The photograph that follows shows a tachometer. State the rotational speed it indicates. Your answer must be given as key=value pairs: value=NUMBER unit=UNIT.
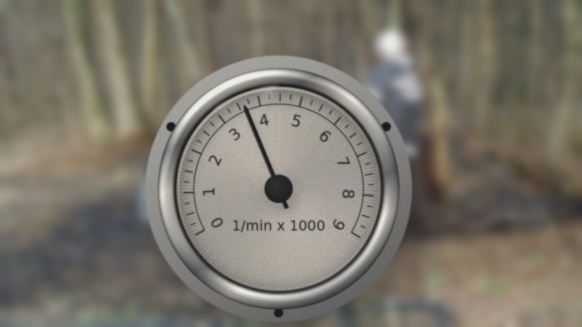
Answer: value=3625 unit=rpm
